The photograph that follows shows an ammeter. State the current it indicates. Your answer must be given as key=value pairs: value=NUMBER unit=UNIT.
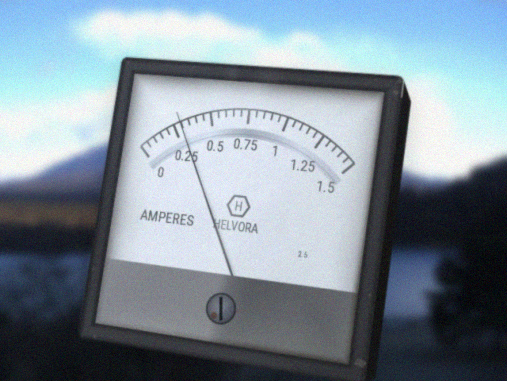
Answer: value=0.3 unit=A
